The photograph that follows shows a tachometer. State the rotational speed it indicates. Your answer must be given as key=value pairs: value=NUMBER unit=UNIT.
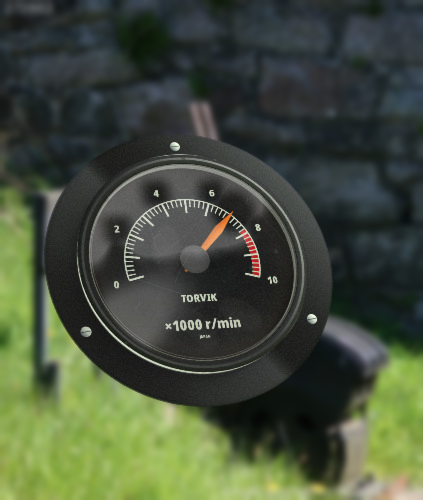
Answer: value=7000 unit=rpm
